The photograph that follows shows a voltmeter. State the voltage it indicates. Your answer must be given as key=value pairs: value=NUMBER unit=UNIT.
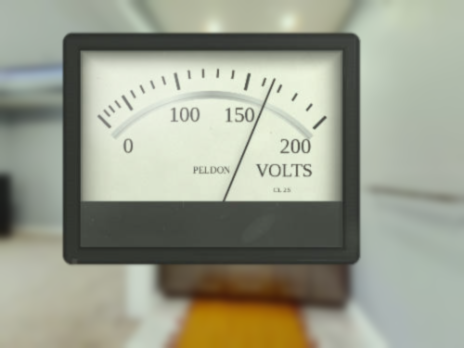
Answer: value=165 unit=V
